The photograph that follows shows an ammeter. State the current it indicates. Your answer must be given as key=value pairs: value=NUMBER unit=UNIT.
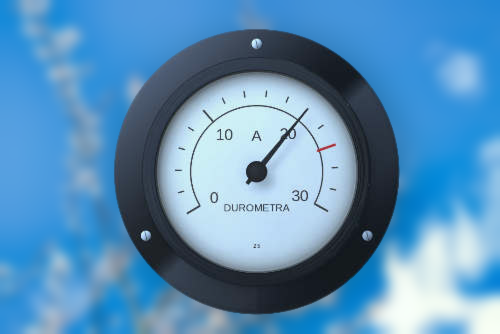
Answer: value=20 unit=A
